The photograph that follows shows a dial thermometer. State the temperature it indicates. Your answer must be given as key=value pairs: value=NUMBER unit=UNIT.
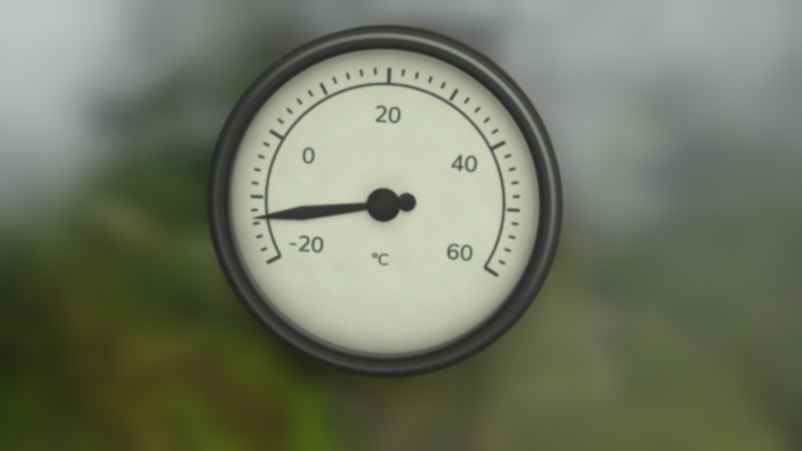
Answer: value=-13 unit=°C
